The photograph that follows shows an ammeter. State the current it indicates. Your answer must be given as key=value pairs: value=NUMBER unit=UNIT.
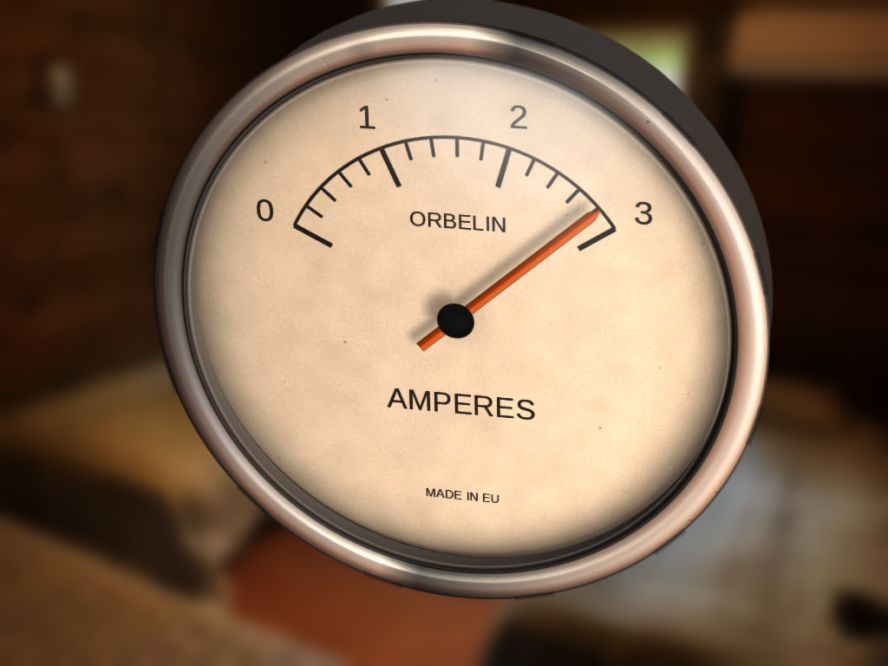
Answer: value=2.8 unit=A
